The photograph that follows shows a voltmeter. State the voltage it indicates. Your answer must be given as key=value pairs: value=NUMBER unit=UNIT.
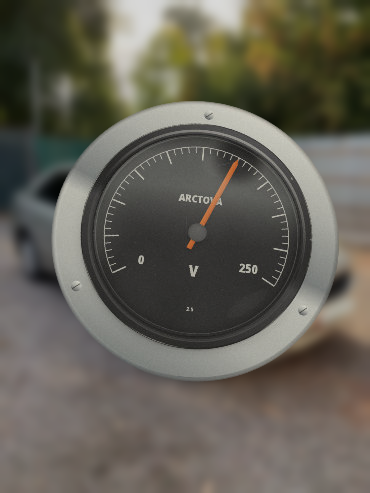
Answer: value=150 unit=V
